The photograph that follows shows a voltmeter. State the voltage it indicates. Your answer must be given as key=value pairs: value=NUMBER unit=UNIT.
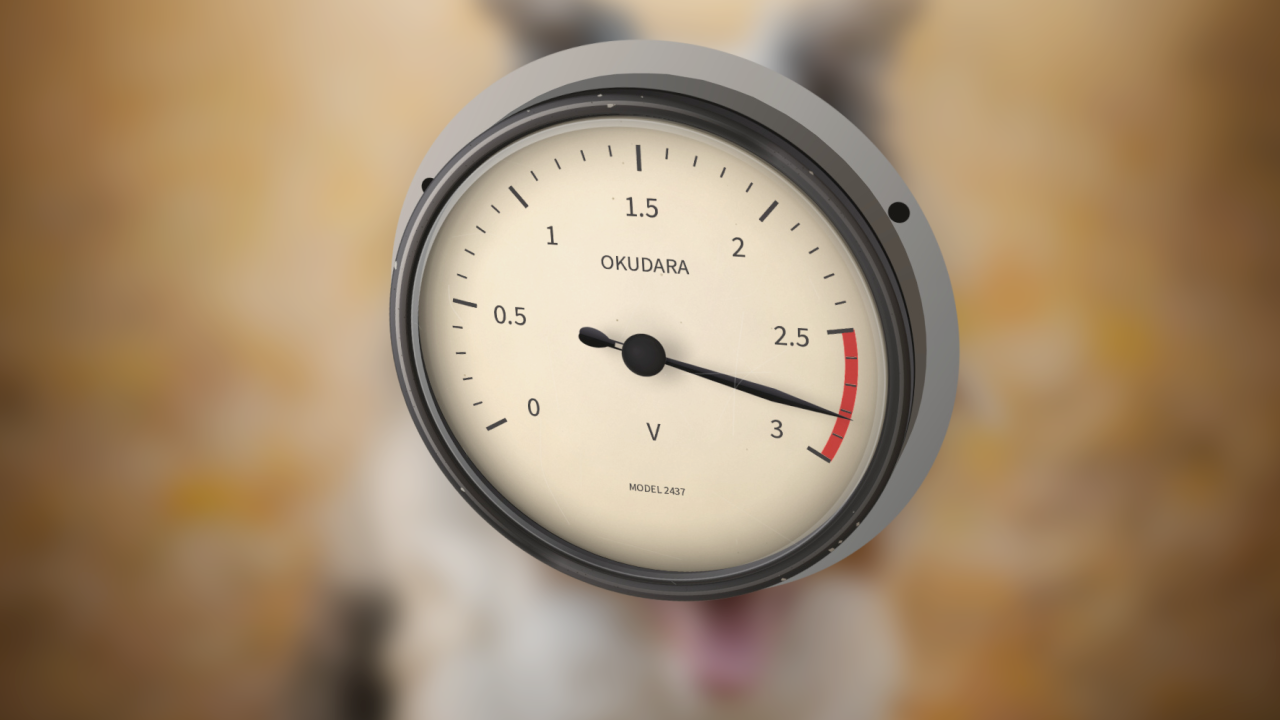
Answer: value=2.8 unit=V
